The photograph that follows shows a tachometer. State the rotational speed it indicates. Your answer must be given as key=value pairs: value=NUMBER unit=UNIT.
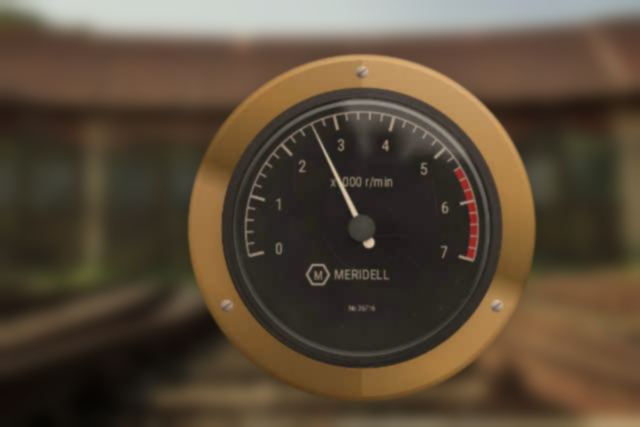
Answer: value=2600 unit=rpm
